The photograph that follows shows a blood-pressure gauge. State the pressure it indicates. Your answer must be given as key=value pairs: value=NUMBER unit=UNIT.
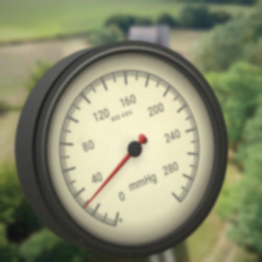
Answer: value=30 unit=mmHg
